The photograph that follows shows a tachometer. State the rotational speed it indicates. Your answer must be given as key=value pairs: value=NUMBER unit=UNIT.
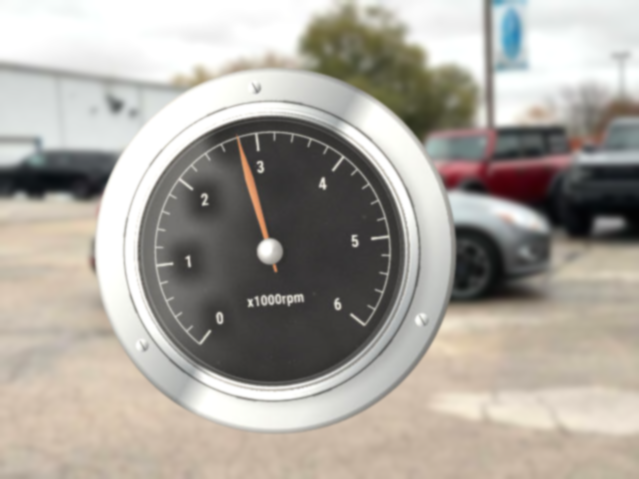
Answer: value=2800 unit=rpm
